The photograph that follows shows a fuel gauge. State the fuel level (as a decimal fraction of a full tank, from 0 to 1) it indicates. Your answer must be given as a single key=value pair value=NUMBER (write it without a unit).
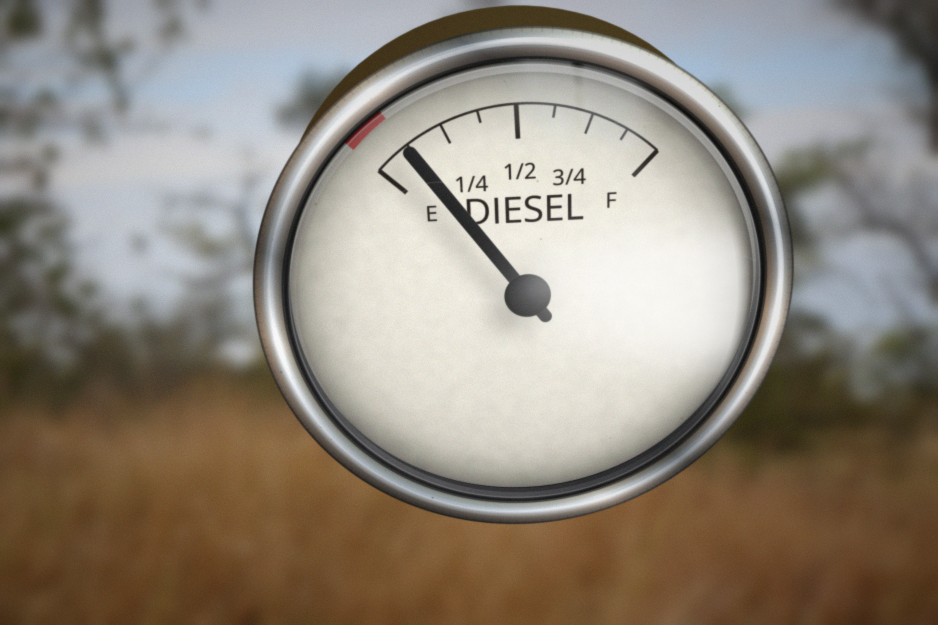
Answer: value=0.125
